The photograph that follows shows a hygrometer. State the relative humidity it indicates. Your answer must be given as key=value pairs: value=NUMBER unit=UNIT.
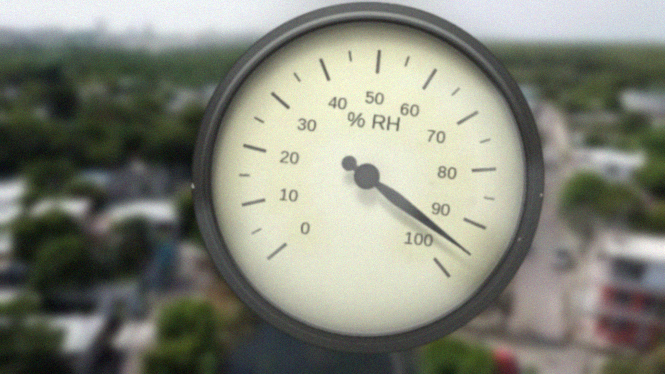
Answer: value=95 unit=%
